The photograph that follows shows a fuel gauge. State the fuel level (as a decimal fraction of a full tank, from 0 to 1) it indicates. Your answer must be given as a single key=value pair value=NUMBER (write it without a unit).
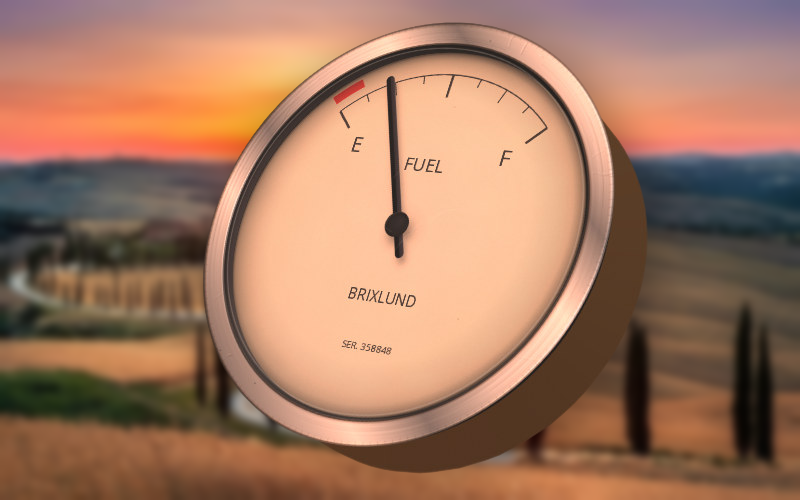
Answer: value=0.25
